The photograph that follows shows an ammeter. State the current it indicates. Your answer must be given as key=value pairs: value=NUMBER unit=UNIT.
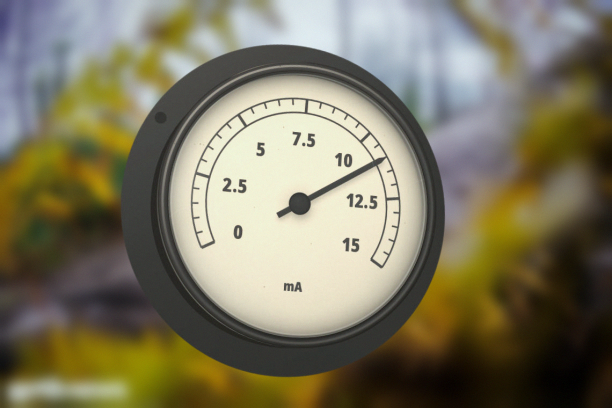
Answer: value=11 unit=mA
